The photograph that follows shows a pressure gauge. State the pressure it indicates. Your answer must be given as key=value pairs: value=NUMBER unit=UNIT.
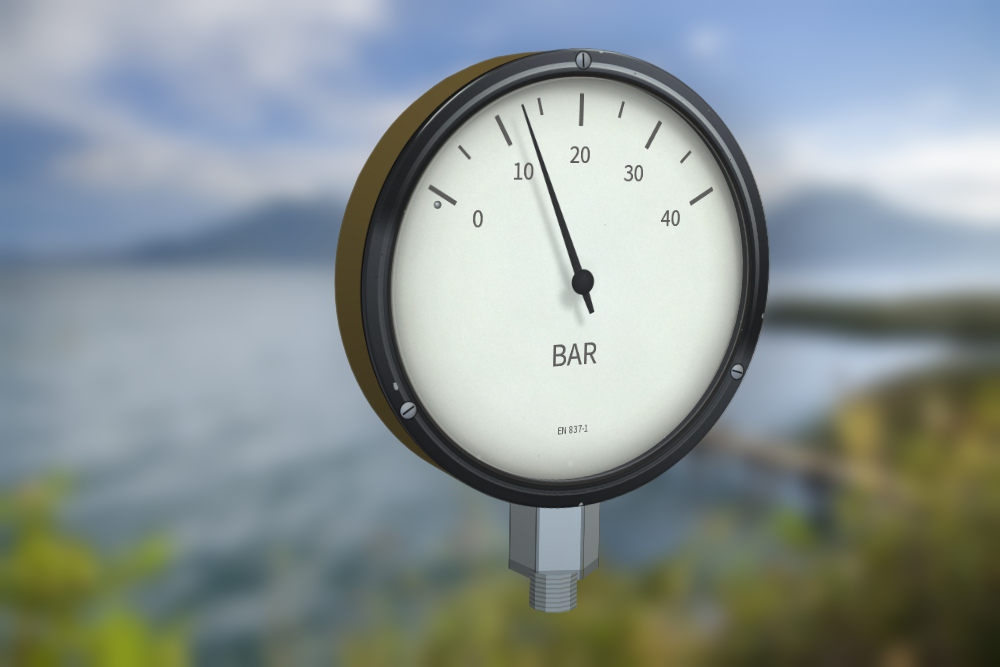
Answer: value=12.5 unit=bar
